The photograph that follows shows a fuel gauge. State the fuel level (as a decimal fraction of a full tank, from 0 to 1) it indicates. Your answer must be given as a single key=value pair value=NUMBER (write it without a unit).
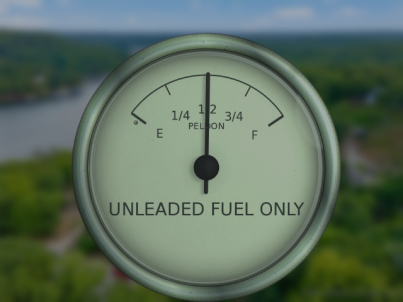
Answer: value=0.5
